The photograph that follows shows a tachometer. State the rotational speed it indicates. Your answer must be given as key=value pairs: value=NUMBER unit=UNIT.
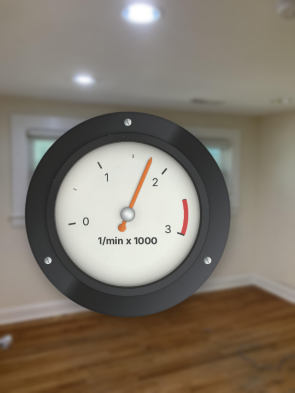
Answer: value=1750 unit=rpm
